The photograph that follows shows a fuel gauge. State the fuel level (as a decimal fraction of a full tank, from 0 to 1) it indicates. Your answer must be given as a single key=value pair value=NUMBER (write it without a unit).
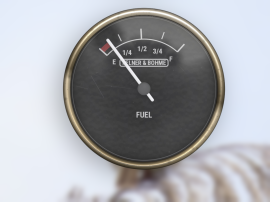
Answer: value=0.125
